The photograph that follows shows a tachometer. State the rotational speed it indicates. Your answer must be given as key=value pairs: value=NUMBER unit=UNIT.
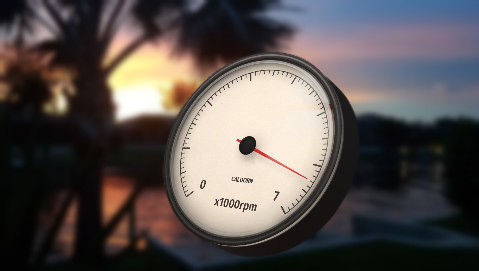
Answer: value=6300 unit=rpm
